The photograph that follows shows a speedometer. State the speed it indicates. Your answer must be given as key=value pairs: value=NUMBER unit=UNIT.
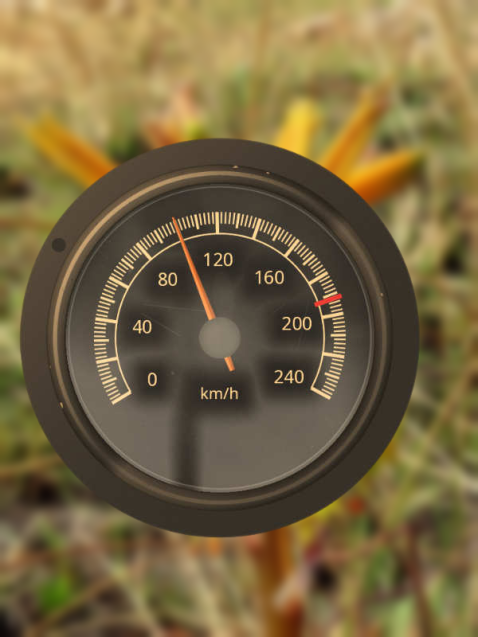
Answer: value=100 unit=km/h
